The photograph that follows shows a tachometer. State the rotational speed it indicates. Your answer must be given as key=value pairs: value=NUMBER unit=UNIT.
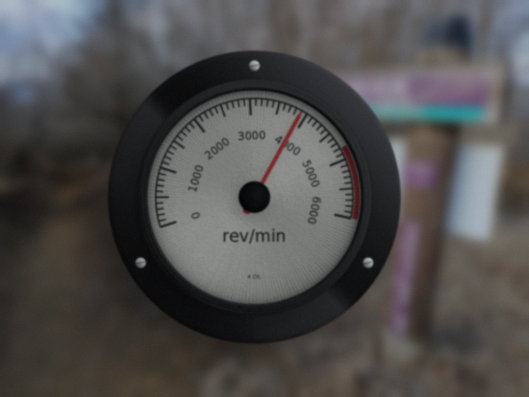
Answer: value=3900 unit=rpm
